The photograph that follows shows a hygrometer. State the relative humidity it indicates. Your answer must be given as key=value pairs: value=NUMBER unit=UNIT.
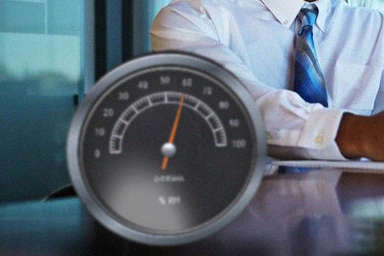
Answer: value=60 unit=%
